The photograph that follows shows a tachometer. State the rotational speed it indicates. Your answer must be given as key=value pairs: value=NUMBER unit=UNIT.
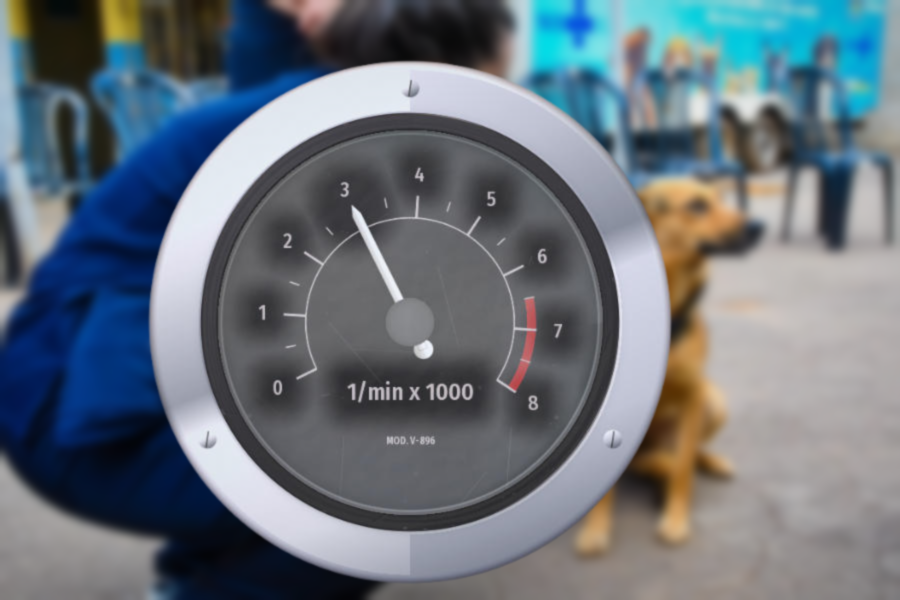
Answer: value=3000 unit=rpm
